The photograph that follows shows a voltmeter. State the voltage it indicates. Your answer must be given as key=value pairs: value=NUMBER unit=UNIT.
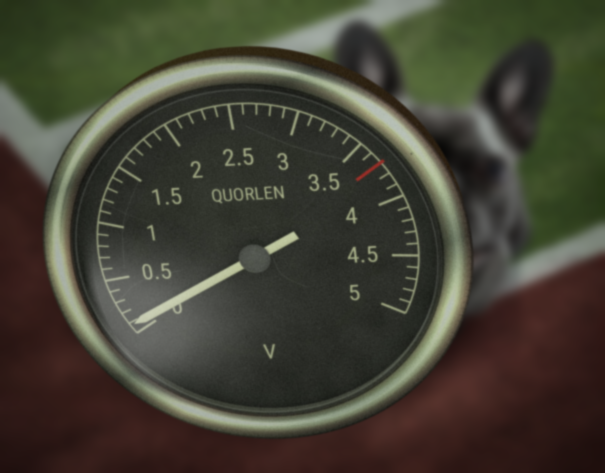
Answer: value=0.1 unit=V
